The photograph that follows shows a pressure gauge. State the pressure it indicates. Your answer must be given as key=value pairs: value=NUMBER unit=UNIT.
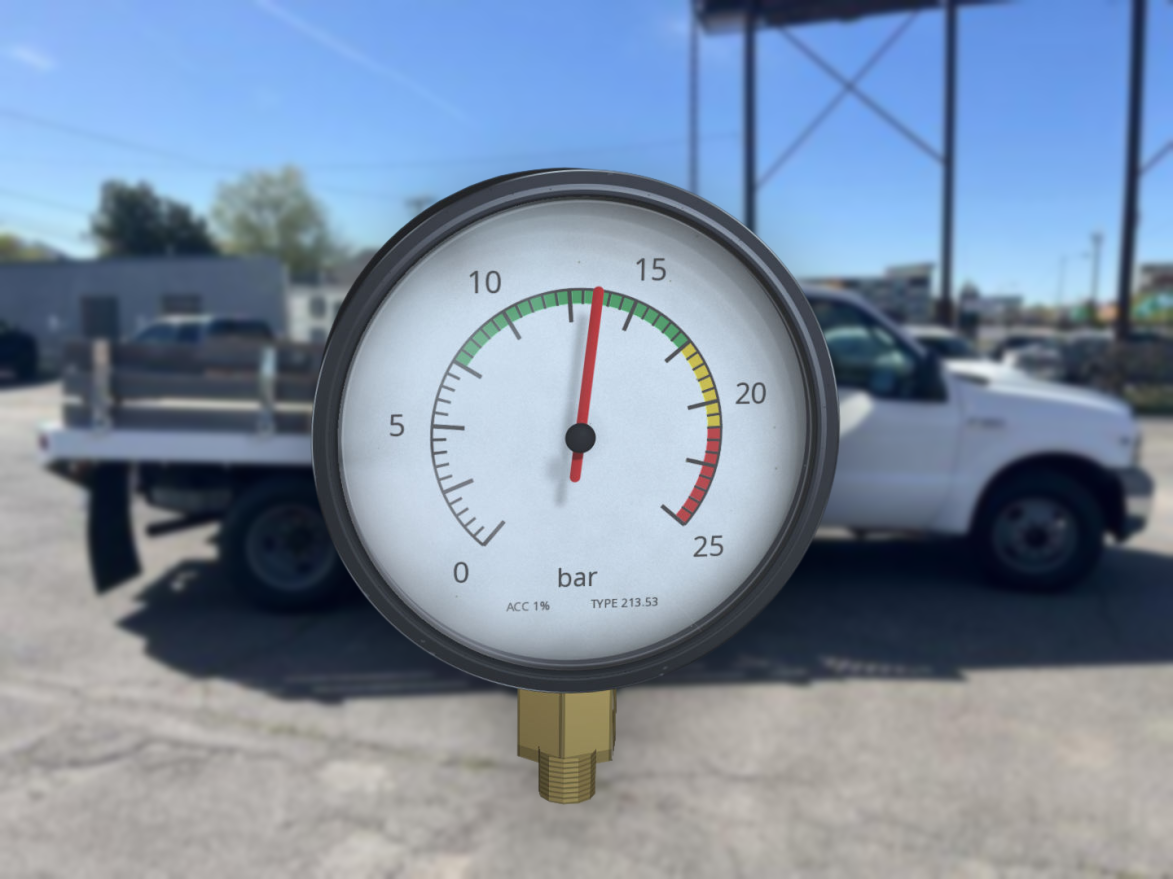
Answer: value=13.5 unit=bar
